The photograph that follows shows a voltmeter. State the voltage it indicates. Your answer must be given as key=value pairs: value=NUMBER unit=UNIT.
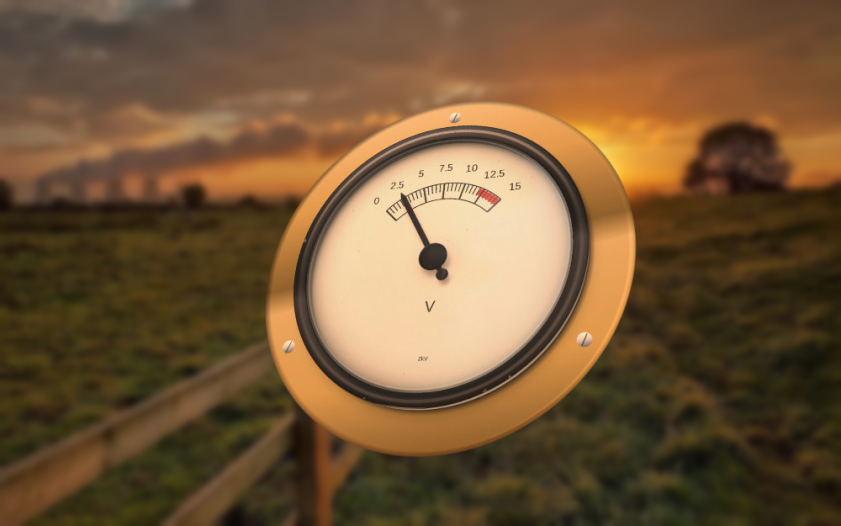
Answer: value=2.5 unit=V
